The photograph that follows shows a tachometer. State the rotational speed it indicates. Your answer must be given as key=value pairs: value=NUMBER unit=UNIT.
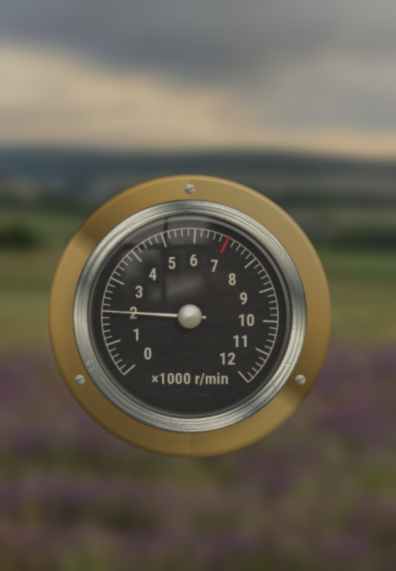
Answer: value=2000 unit=rpm
